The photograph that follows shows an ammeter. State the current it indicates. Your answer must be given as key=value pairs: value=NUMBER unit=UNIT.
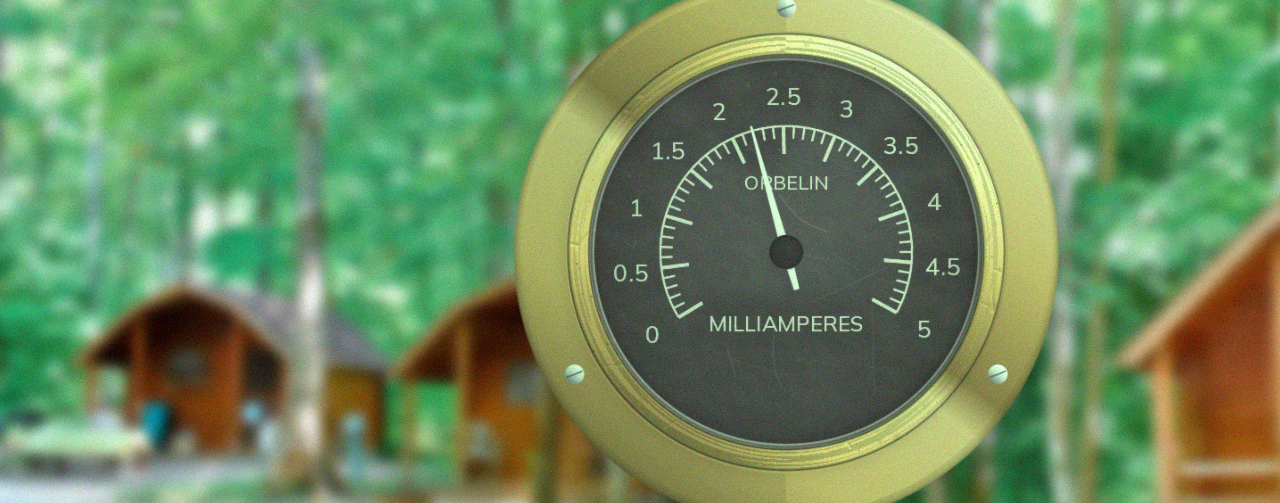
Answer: value=2.2 unit=mA
